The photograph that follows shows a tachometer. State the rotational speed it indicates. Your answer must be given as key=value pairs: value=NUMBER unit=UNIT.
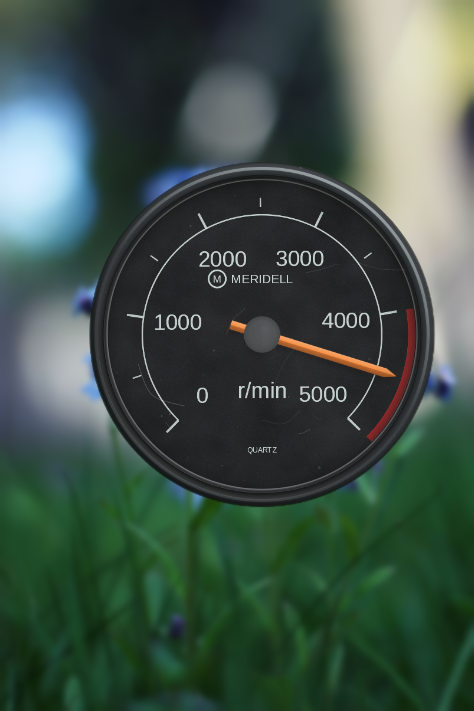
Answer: value=4500 unit=rpm
